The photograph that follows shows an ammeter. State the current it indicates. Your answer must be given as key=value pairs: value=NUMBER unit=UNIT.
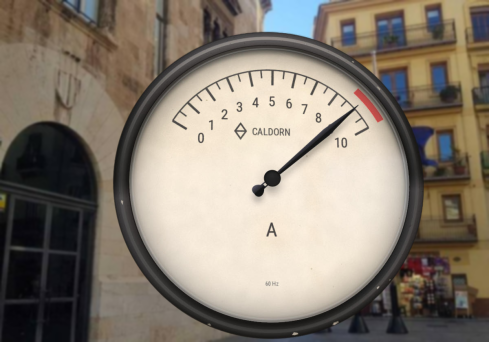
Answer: value=9 unit=A
